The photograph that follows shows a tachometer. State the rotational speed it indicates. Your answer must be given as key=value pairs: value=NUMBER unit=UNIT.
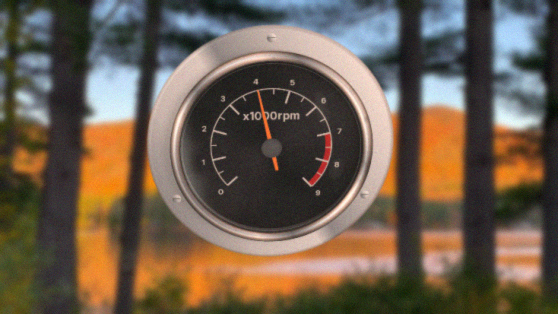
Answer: value=4000 unit=rpm
